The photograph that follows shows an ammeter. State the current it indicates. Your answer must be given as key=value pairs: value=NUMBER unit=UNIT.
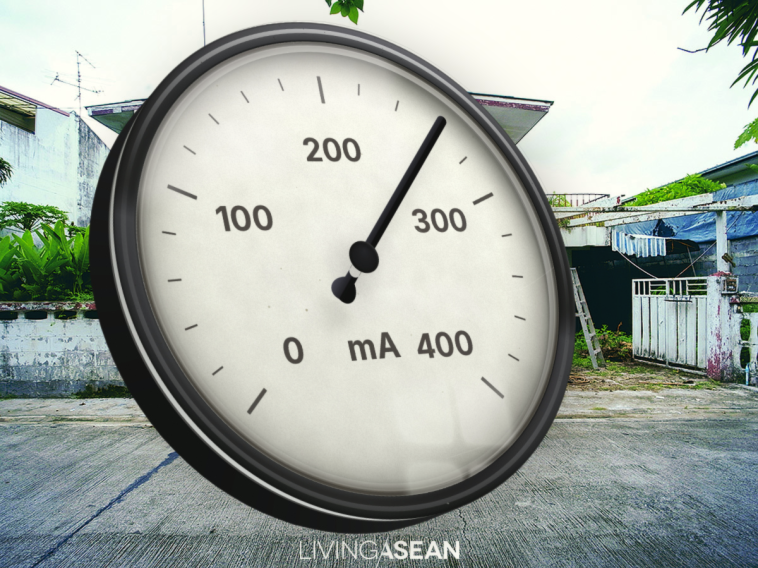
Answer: value=260 unit=mA
